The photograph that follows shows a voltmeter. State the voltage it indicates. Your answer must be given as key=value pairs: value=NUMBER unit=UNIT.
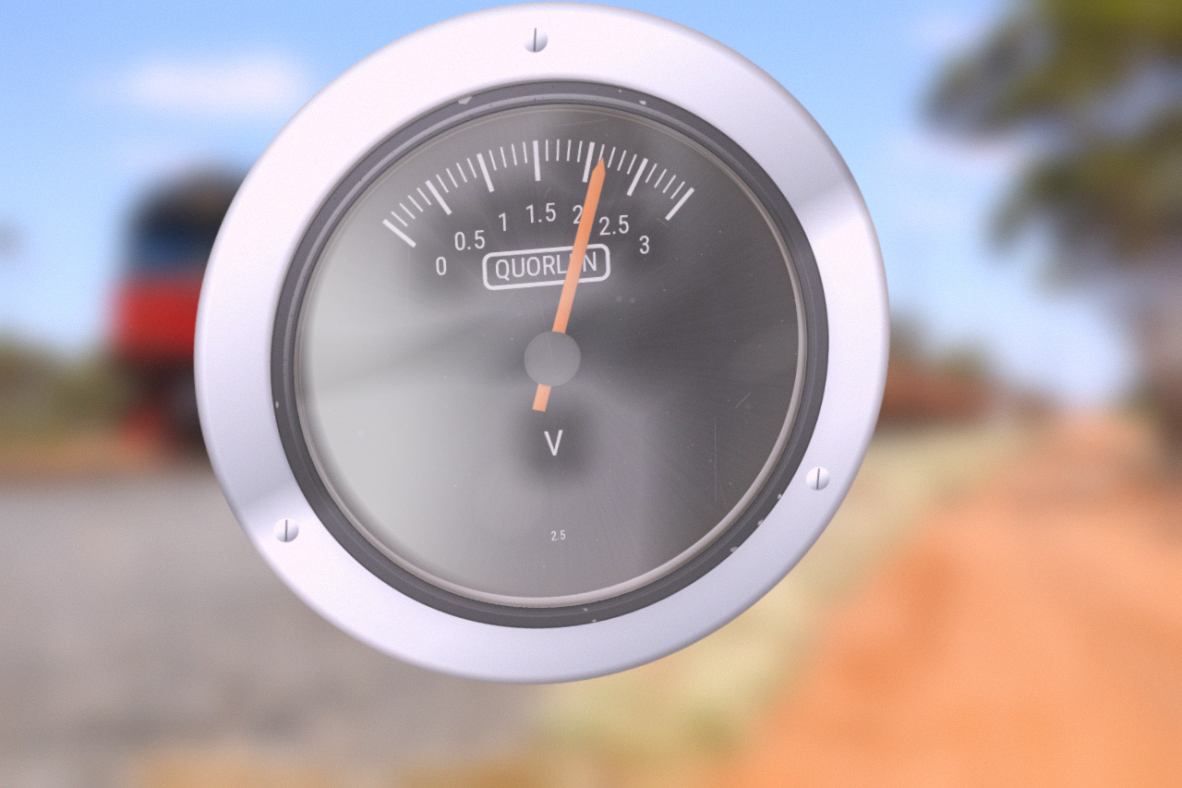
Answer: value=2.1 unit=V
